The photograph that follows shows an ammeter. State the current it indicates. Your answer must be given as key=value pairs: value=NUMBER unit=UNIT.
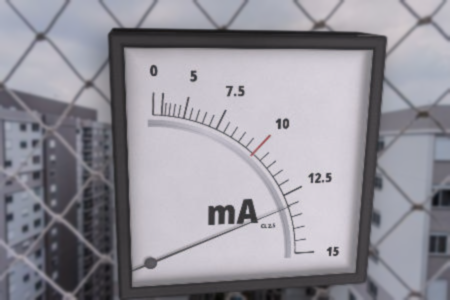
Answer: value=13 unit=mA
